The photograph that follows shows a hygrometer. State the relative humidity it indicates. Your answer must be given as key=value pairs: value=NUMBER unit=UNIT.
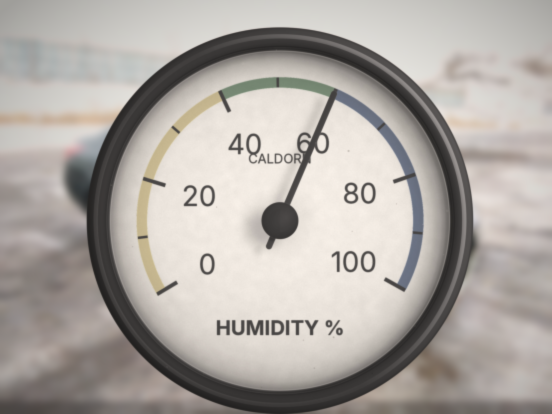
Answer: value=60 unit=%
